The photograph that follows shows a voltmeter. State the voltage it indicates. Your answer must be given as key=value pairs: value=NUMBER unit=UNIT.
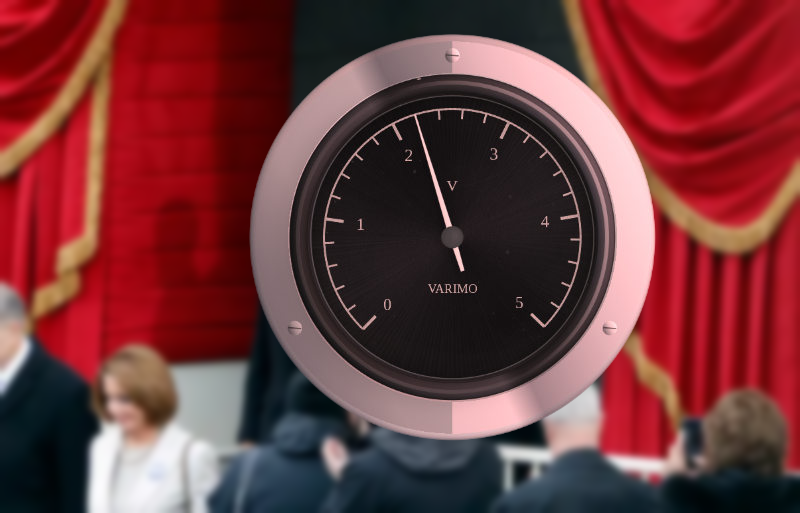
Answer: value=2.2 unit=V
